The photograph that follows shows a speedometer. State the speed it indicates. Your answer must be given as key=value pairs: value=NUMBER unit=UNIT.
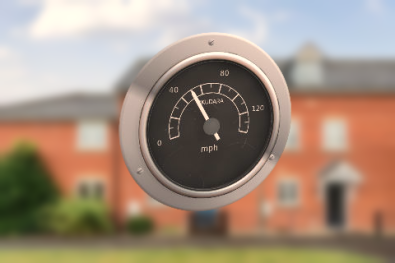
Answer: value=50 unit=mph
